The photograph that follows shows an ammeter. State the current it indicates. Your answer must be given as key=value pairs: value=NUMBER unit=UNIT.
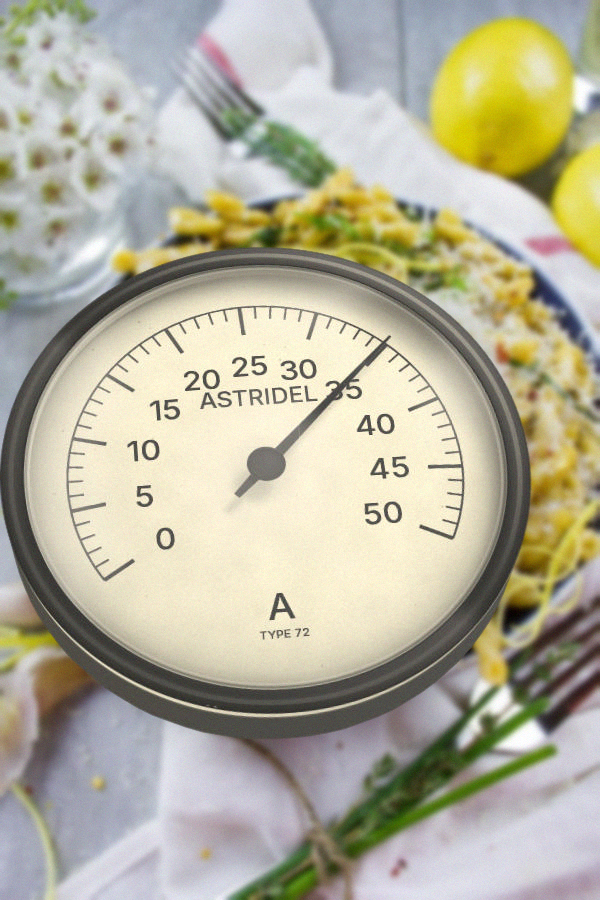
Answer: value=35 unit=A
